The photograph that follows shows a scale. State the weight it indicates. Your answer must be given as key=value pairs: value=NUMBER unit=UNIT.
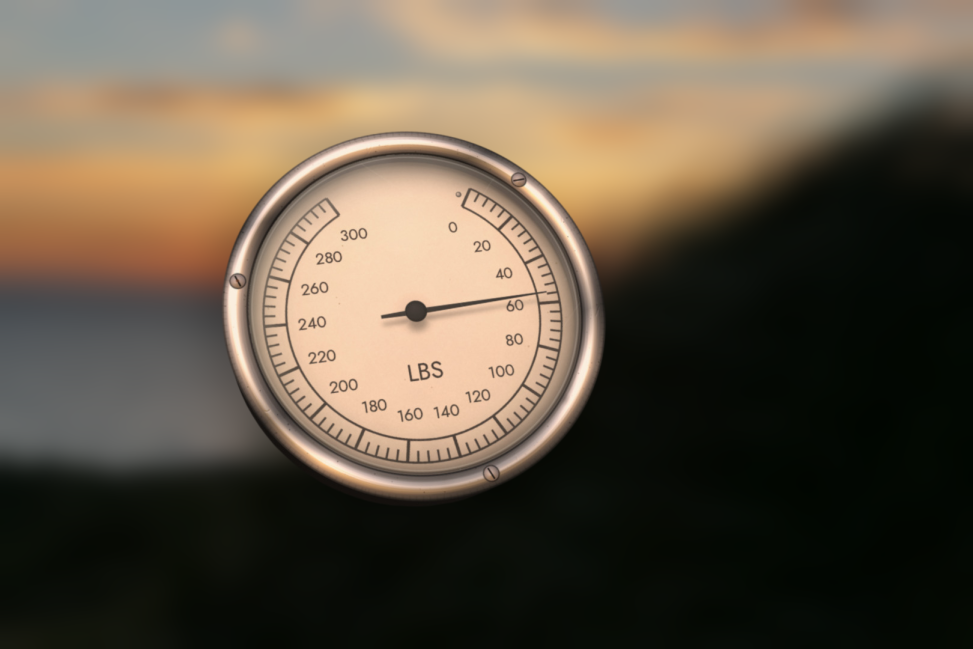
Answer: value=56 unit=lb
